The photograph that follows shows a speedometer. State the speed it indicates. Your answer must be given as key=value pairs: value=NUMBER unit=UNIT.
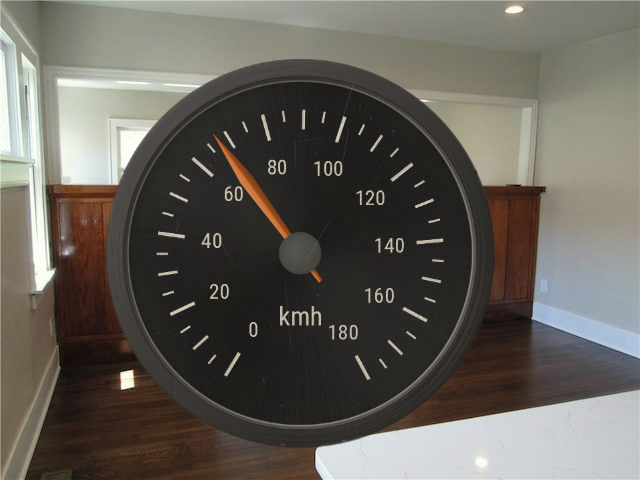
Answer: value=67.5 unit=km/h
